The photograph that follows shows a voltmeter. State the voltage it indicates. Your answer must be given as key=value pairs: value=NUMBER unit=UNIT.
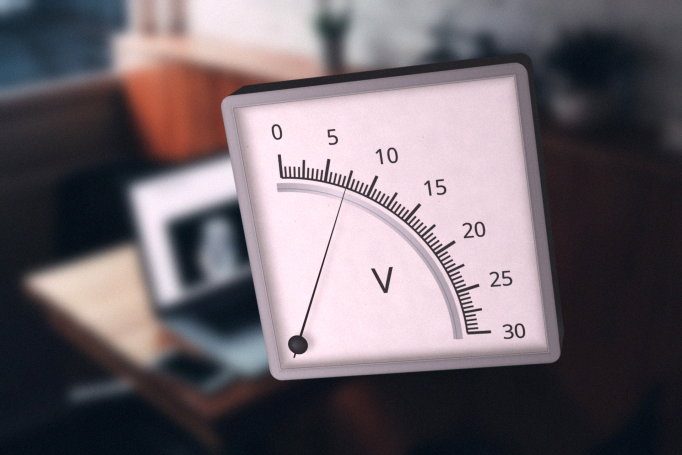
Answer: value=7.5 unit=V
